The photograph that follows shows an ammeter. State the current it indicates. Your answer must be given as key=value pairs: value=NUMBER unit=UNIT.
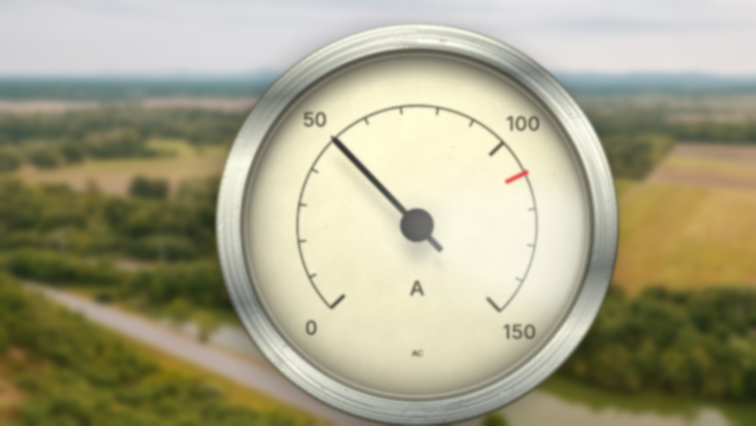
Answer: value=50 unit=A
